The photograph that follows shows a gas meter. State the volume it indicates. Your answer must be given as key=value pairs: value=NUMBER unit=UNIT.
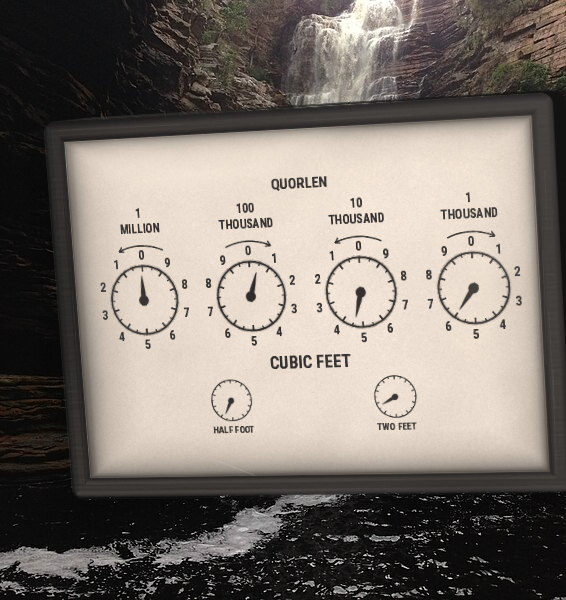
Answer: value=4600 unit=ft³
